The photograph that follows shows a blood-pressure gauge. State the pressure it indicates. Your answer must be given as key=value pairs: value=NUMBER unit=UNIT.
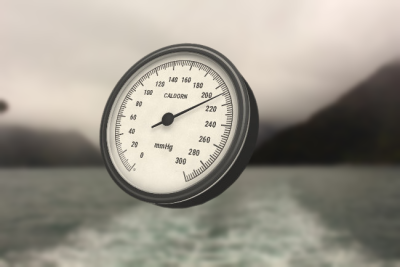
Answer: value=210 unit=mmHg
